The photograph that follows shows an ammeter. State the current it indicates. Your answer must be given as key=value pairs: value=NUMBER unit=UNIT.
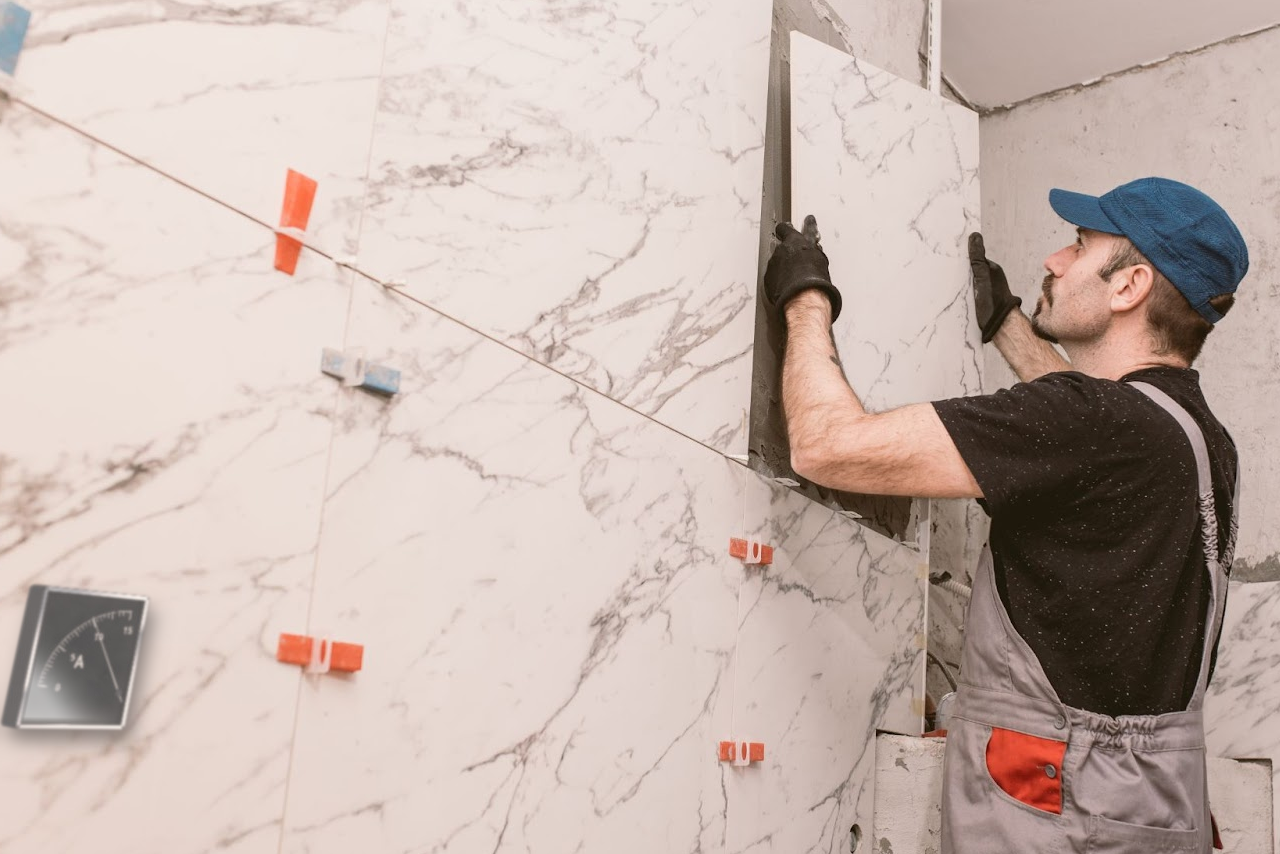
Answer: value=10 unit=A
